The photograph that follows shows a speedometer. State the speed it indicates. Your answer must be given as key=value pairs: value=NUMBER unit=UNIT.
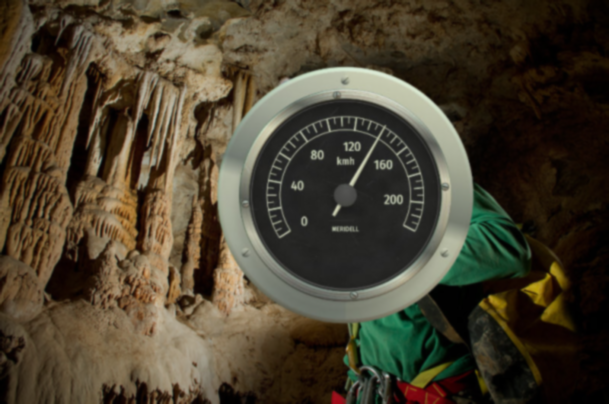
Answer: value=140 unit=km/h
